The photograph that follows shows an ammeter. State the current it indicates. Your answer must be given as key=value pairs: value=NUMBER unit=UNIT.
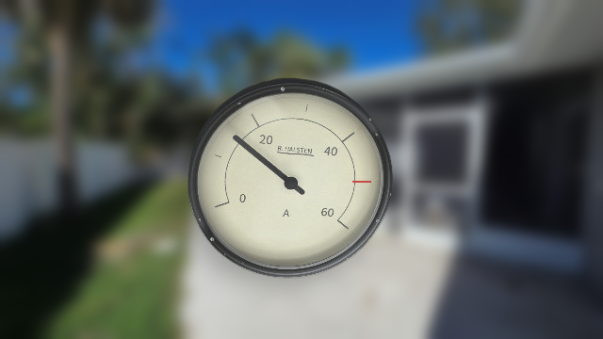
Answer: value=15 unit=A
